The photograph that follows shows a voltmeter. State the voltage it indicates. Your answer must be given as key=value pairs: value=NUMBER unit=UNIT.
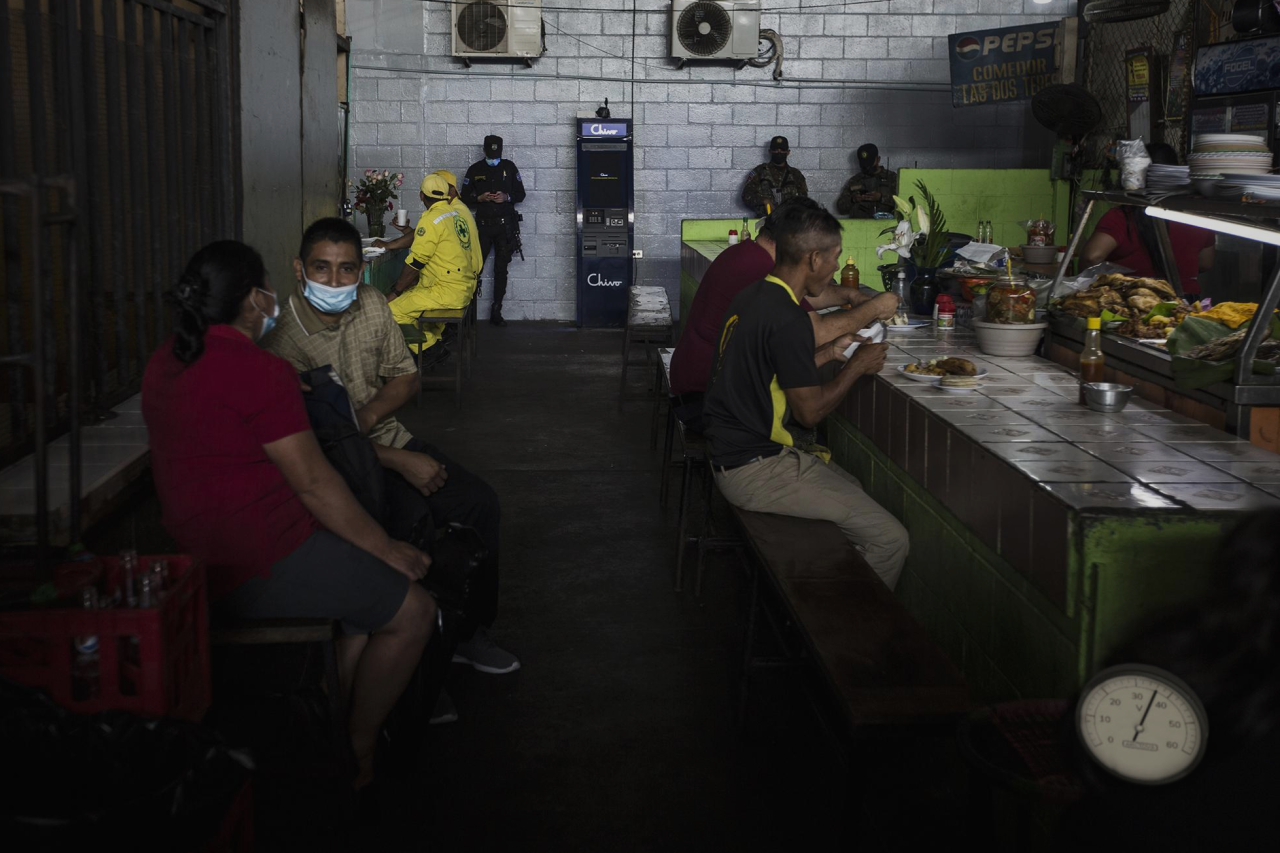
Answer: value=36 unit=V
